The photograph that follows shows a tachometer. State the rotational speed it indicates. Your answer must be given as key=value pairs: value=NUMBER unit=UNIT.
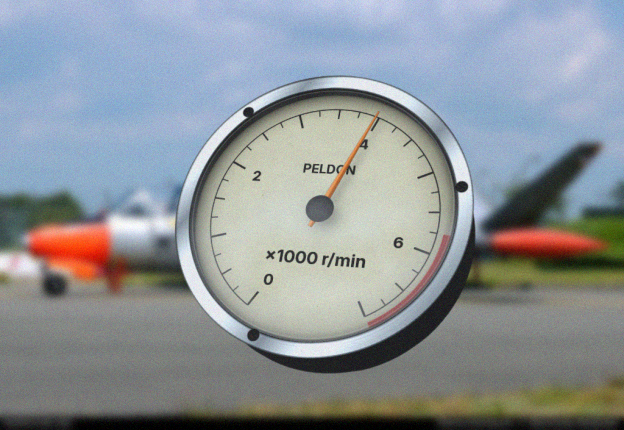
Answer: value=4000 unit=rpm
